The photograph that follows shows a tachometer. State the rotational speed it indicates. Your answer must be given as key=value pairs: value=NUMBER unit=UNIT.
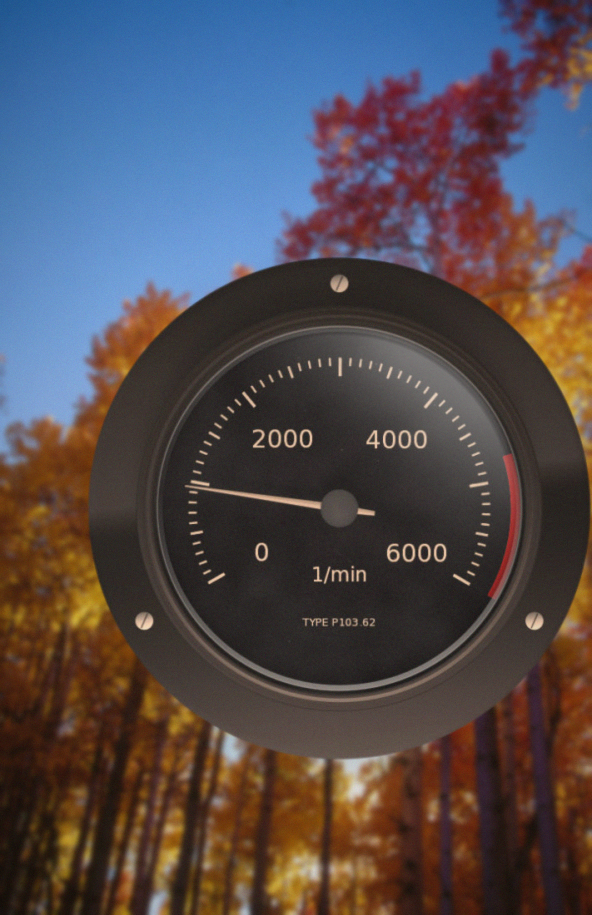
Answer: value=950 unit=rpm
